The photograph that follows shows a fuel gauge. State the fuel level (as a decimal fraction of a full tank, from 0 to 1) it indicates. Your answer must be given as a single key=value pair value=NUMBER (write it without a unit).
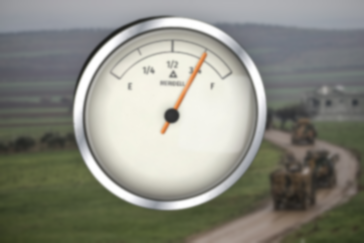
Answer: value=0.75
